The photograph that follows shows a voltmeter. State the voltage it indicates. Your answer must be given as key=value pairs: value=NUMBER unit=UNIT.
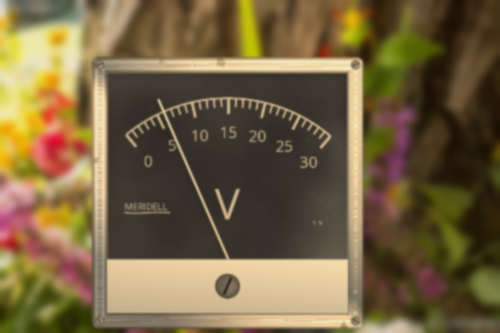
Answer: value=6 unit=V
